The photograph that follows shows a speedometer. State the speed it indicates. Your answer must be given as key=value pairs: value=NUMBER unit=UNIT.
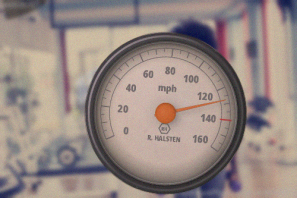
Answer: value=127.5 unit=mph
